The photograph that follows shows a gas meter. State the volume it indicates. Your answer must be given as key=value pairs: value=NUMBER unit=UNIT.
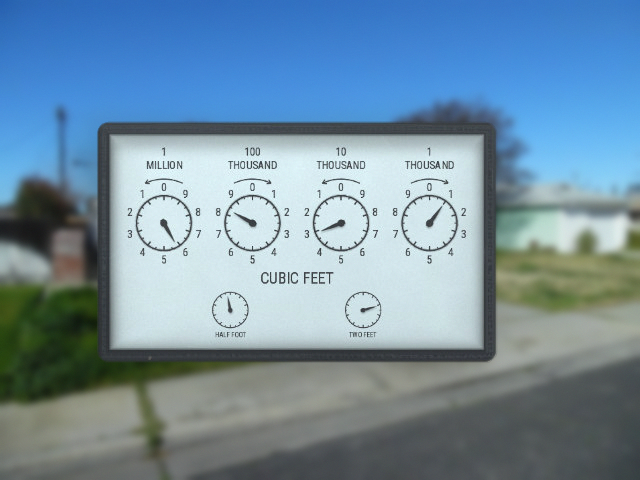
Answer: value=583100 unit=ft³
